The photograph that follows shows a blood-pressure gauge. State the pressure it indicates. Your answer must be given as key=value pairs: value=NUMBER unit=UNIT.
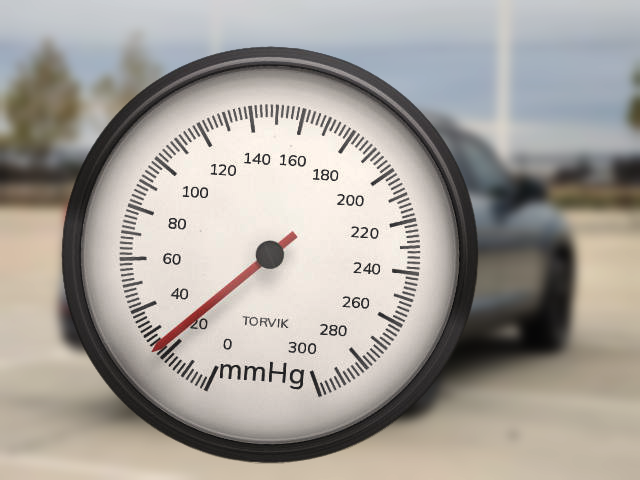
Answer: value=24 unit=mmHg
